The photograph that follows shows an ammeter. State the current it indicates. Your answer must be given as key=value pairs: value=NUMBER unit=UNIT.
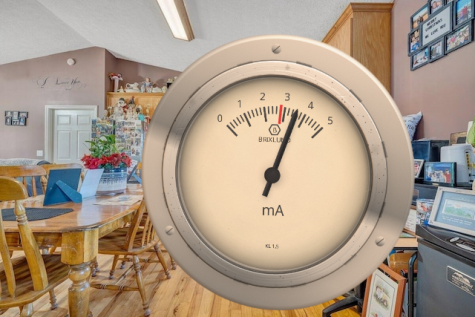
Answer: value=3.6 unit=mA
